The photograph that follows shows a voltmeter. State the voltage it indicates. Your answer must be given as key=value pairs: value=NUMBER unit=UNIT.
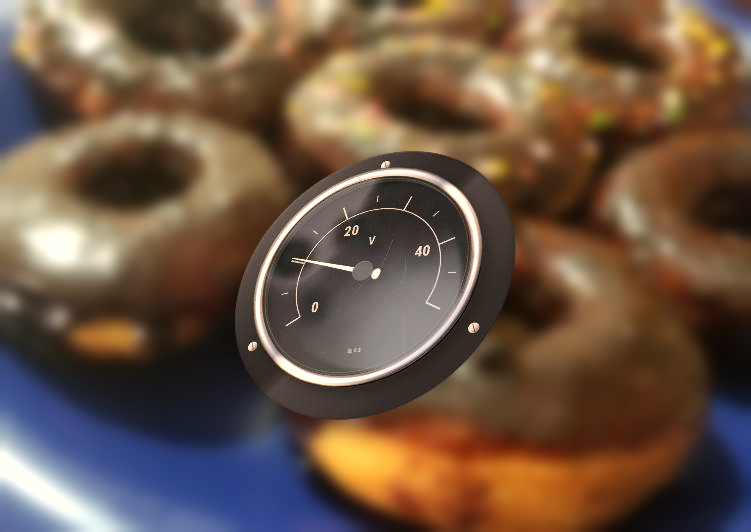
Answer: value=10 unit=V
